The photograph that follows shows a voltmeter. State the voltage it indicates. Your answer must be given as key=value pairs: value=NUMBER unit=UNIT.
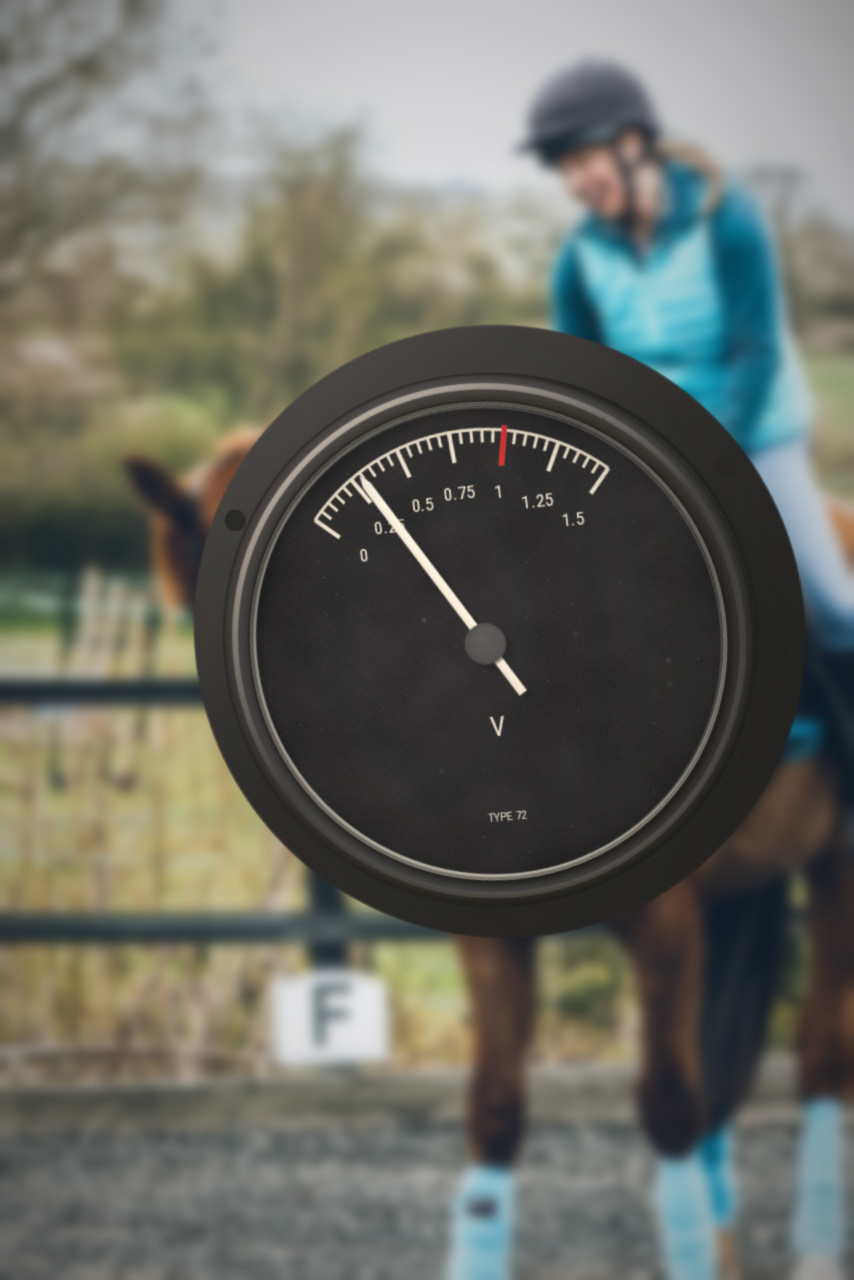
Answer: value=0.3 unit=V
